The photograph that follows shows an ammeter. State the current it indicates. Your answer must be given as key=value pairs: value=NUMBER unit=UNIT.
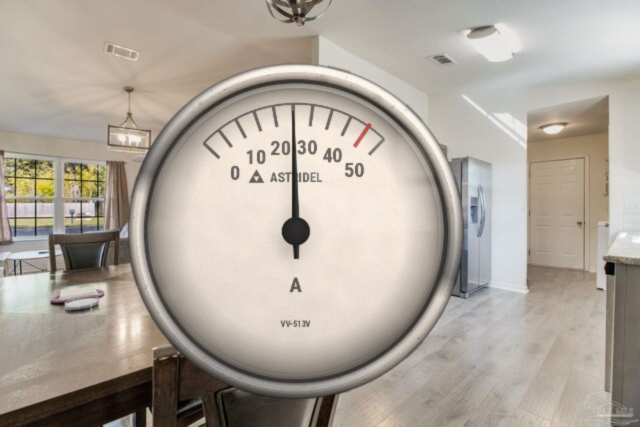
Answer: value=25 unit=A
